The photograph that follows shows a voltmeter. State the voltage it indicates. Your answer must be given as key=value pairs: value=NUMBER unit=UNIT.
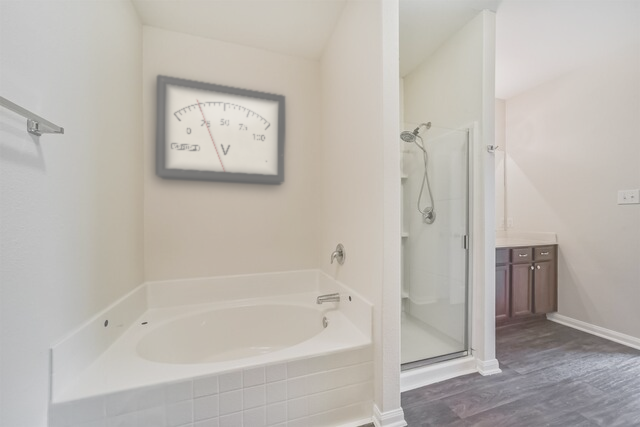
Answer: value=25 unit=V
